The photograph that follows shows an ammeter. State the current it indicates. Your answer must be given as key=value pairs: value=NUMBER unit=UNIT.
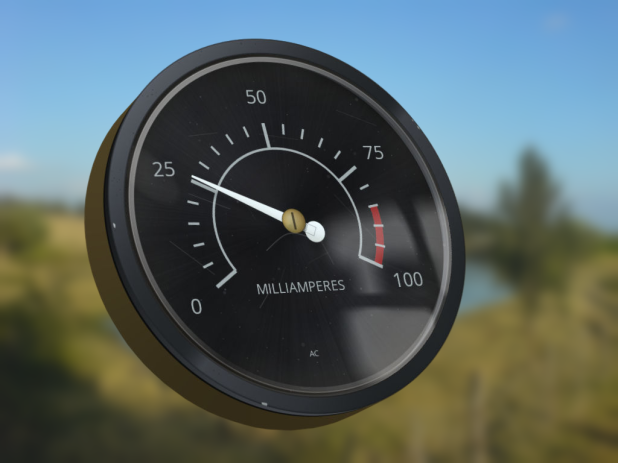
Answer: value=25 unit=mA
